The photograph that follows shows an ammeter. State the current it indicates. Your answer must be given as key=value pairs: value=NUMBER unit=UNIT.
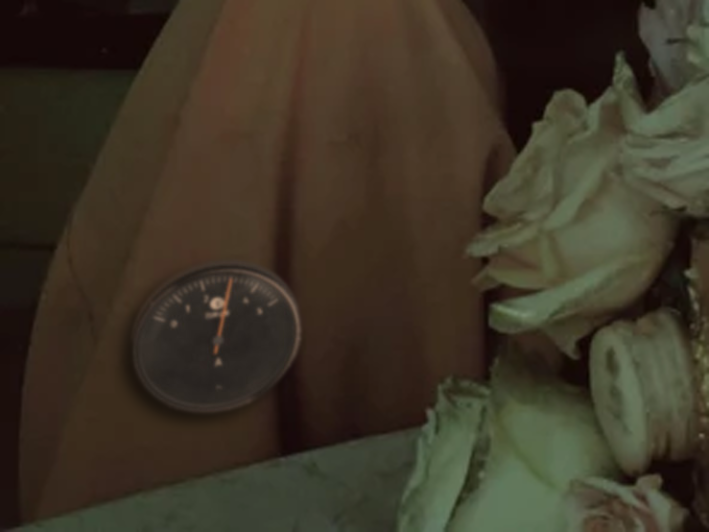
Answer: value=3 unit=A
